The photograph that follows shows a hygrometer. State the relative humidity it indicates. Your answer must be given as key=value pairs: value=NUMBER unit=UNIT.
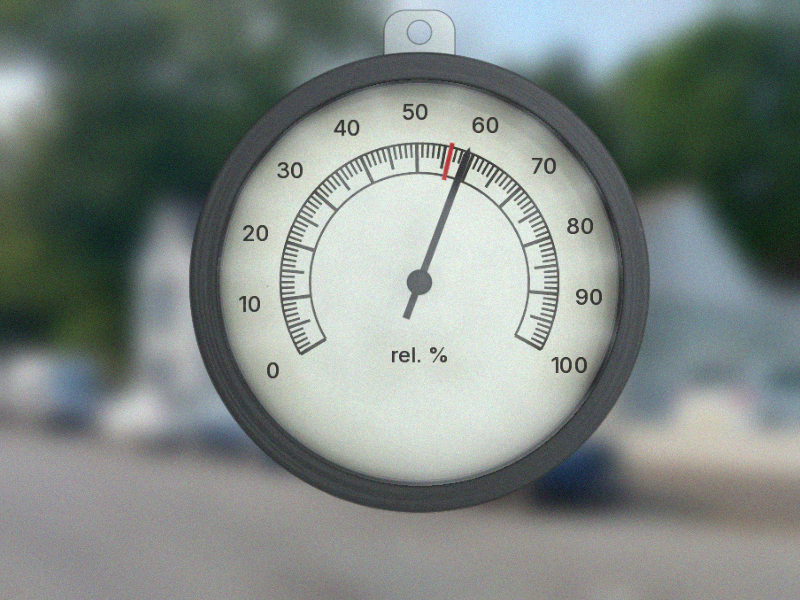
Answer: value=59 unit=%
